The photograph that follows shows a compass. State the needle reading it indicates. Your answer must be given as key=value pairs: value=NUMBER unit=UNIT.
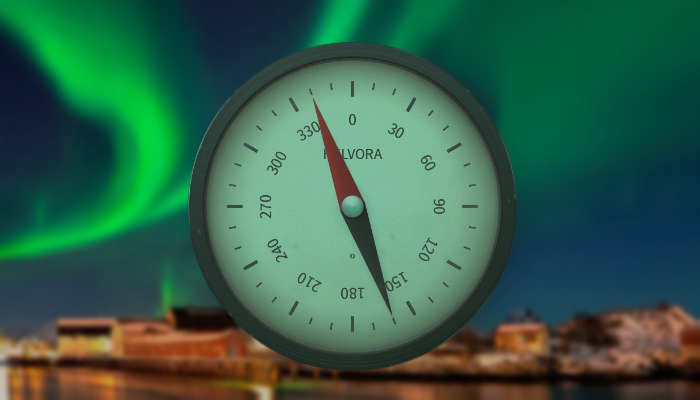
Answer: value=340 unit=°
